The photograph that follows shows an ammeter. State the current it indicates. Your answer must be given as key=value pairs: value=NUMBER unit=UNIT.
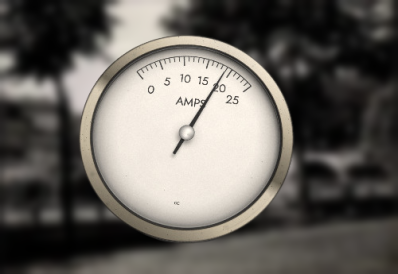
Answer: value=19 unit=A
